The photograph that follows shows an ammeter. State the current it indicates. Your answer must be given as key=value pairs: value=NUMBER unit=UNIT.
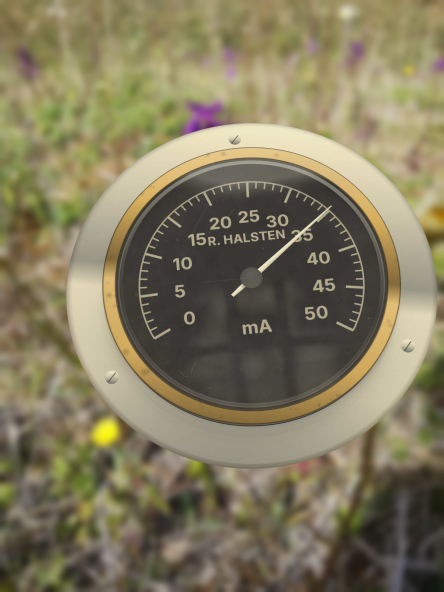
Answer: value=35 unit=mA
